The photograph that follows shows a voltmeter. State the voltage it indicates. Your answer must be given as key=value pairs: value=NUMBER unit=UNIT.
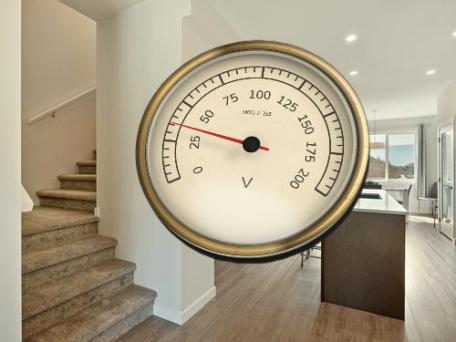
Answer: value=35 unit=V
